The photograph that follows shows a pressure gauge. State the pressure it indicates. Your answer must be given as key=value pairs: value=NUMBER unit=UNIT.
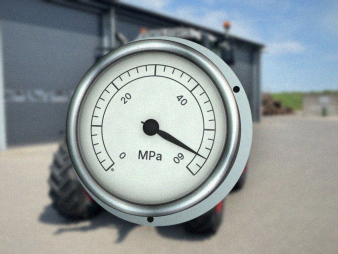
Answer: value=56 unit=MPa
